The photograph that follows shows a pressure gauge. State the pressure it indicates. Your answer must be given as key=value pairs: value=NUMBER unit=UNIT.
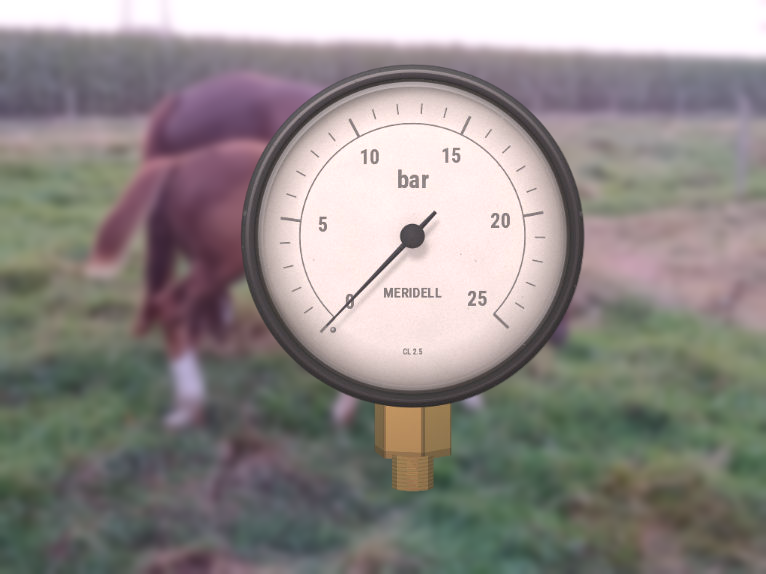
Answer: value=0 unit=bar
